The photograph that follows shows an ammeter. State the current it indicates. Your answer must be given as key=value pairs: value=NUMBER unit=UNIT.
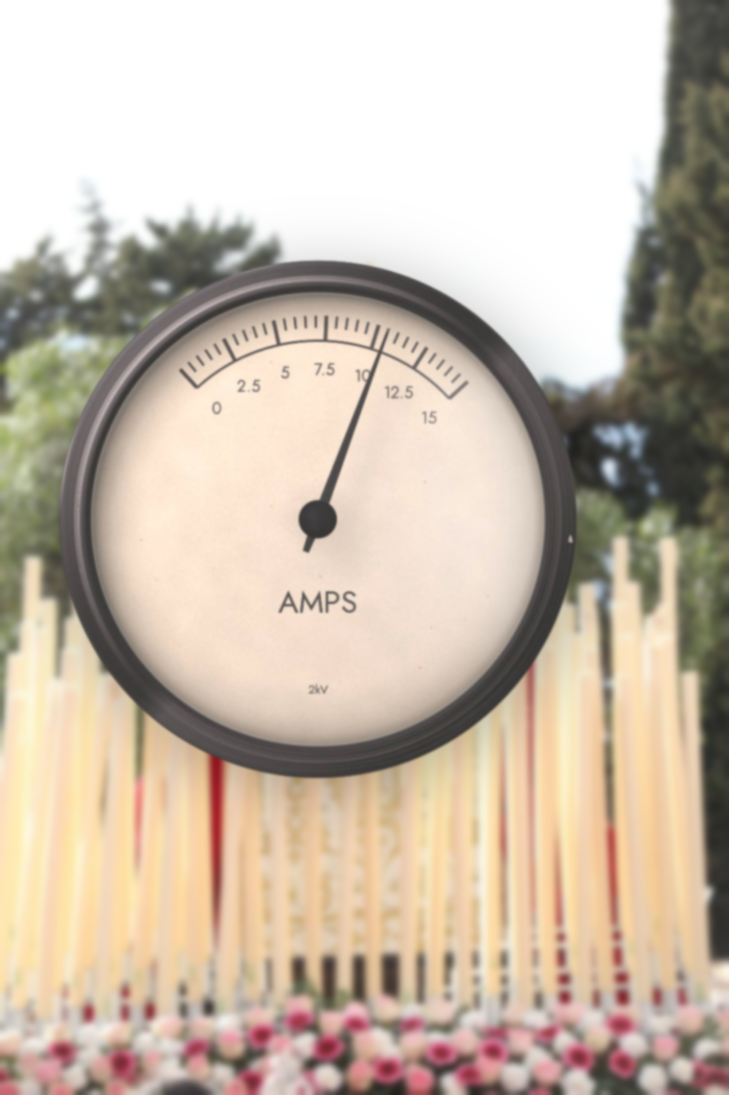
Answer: value=10.5 unit=A
